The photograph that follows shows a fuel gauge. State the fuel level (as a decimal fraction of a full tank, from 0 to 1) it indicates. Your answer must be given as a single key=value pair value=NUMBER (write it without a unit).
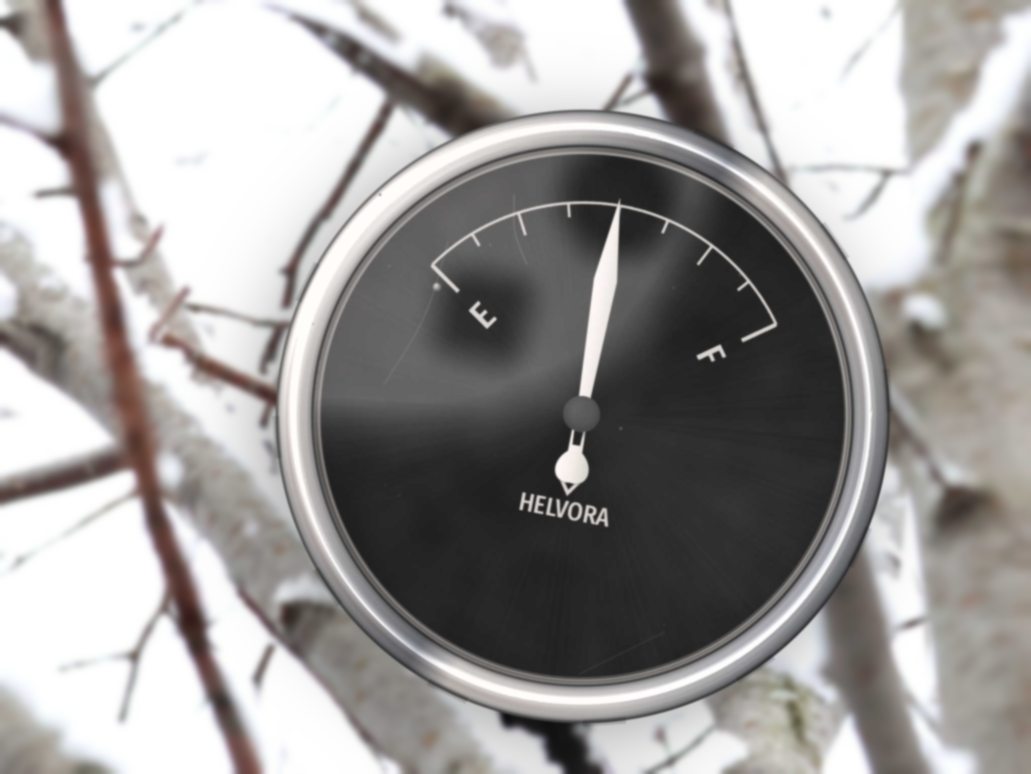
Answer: value=0.5
